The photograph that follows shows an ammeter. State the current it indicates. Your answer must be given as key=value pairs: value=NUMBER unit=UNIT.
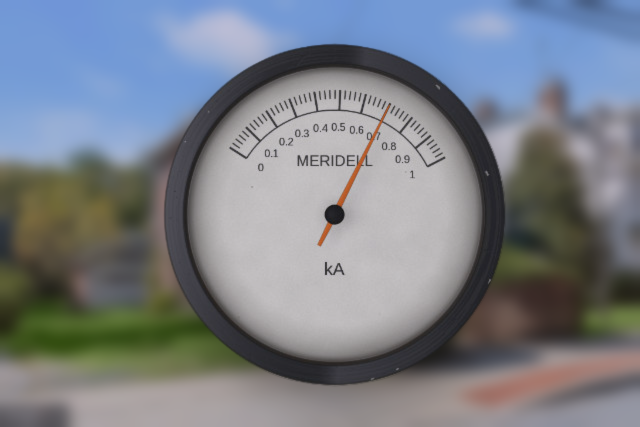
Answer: value=0.7 unit=kA
